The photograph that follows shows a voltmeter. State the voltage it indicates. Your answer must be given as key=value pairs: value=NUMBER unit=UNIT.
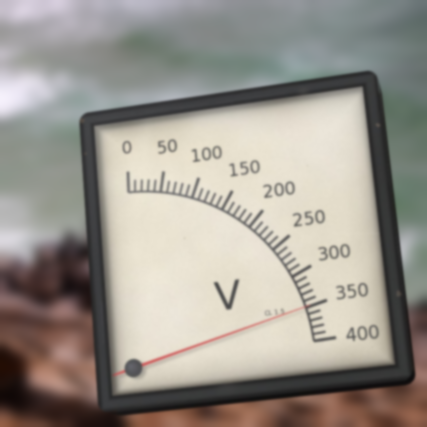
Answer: value=350 unit=V
